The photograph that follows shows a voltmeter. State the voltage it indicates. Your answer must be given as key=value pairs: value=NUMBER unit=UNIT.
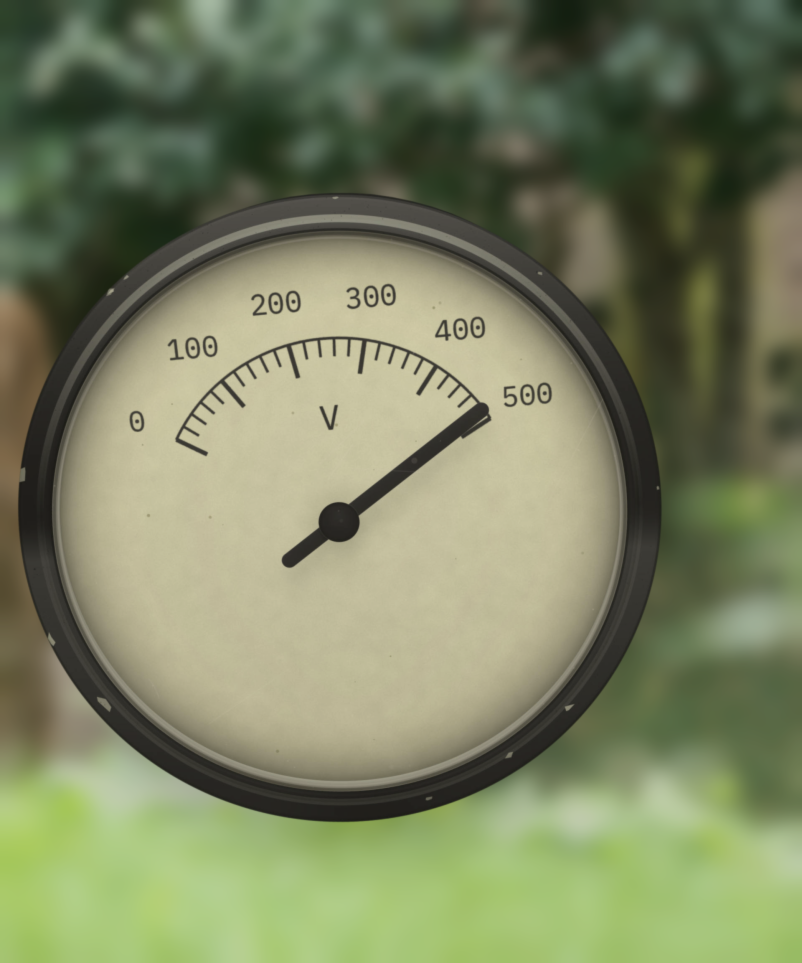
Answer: value=480 unit=V
